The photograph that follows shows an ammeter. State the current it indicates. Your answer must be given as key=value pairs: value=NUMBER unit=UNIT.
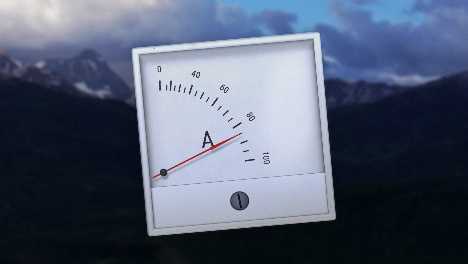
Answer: value=85 unit=A
